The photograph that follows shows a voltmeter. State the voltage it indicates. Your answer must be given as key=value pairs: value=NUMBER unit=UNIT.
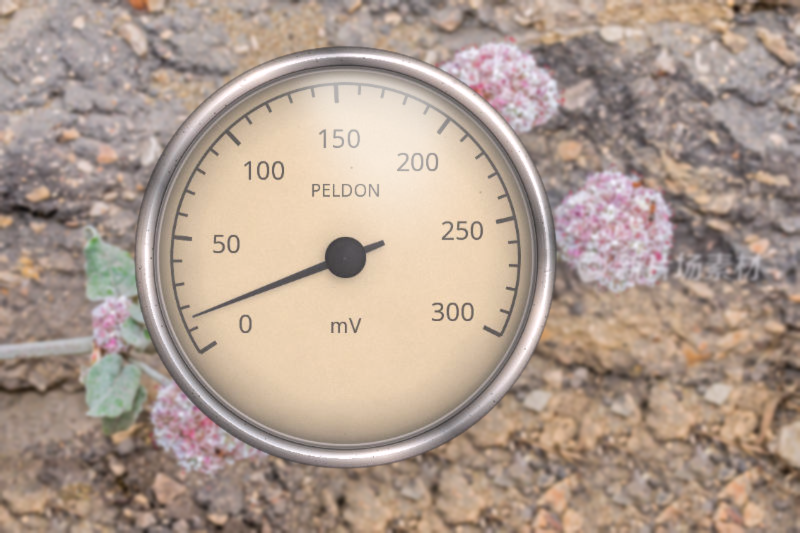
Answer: value=15 unit=mV
